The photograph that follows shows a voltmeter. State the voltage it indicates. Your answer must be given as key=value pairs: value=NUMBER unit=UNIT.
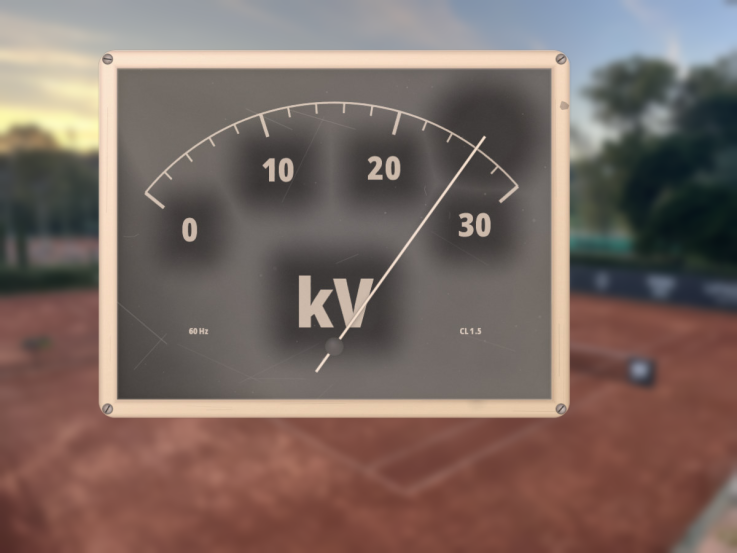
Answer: value=26 unit=kV
